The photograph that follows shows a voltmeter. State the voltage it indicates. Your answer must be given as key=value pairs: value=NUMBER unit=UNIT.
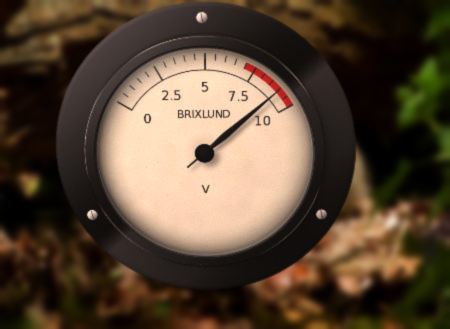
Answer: value=9 unit=V
